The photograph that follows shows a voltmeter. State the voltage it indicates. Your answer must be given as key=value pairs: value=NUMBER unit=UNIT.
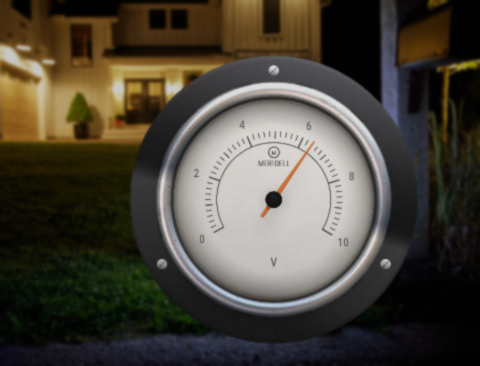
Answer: value=6.4 unit=V
